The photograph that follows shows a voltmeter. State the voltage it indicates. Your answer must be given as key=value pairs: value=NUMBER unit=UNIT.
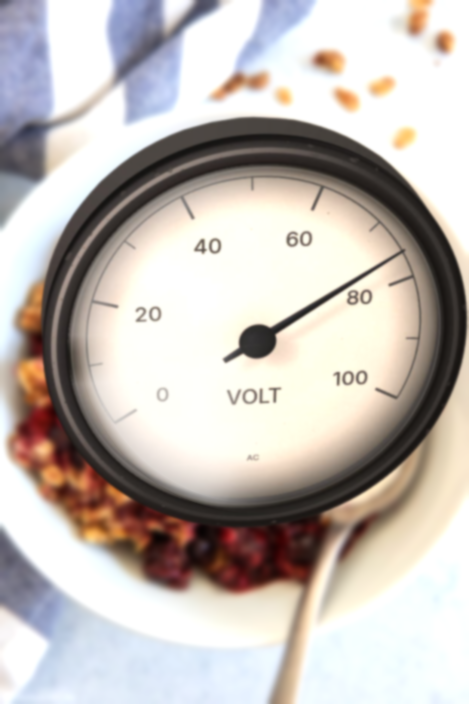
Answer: value=75 unit=V
